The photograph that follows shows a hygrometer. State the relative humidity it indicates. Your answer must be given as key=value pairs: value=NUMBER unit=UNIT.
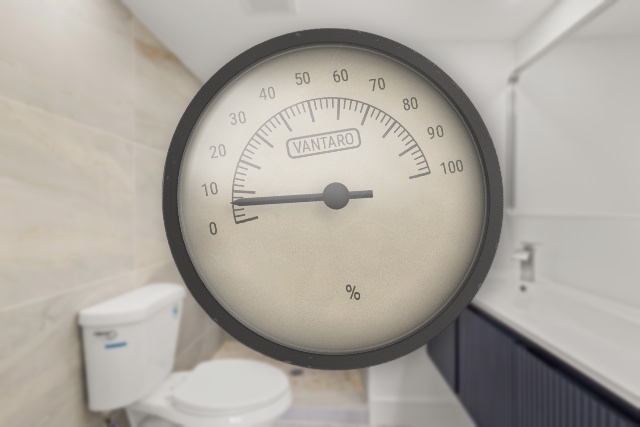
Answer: value=6 unit=%
